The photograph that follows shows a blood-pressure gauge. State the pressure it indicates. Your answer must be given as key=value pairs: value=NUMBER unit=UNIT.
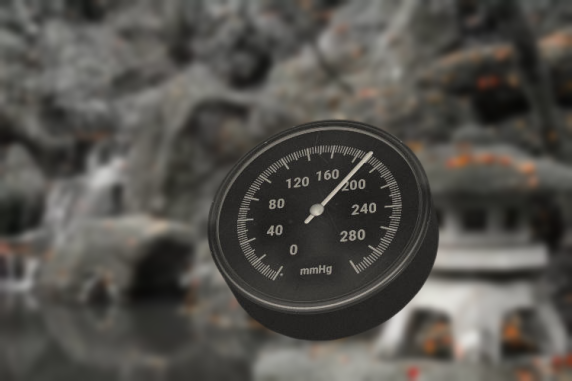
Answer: value=190 unit=mmHg
